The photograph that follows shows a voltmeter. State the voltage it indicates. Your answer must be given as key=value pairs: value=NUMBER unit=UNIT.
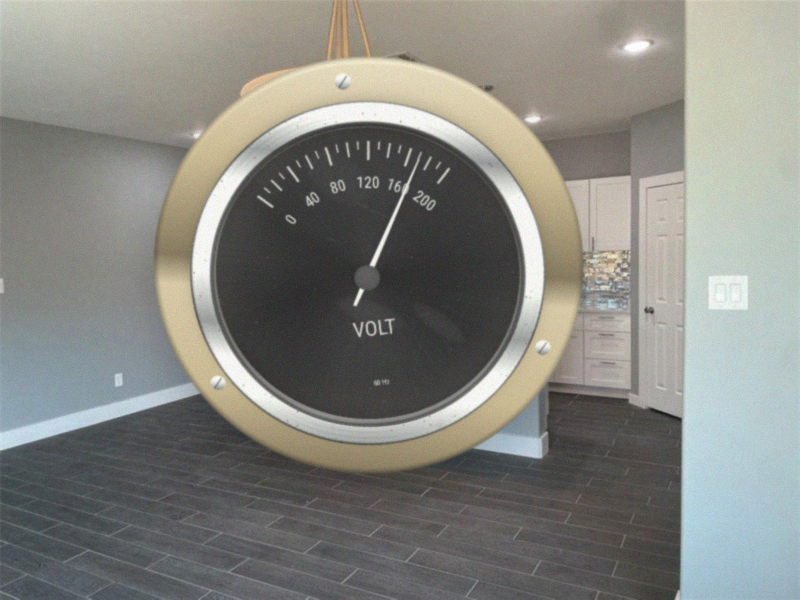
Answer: value=170 unit=V
